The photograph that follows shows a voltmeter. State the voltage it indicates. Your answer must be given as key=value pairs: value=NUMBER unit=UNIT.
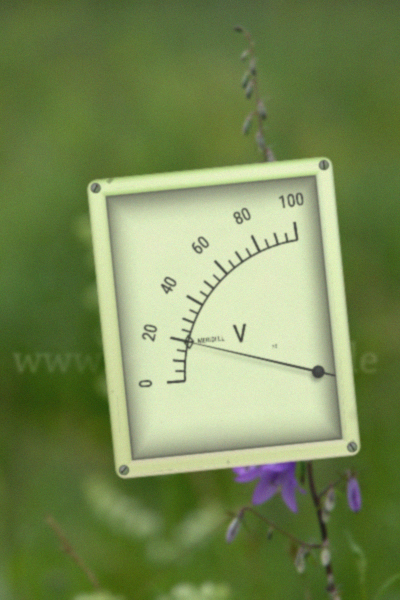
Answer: value=20 unit=V
